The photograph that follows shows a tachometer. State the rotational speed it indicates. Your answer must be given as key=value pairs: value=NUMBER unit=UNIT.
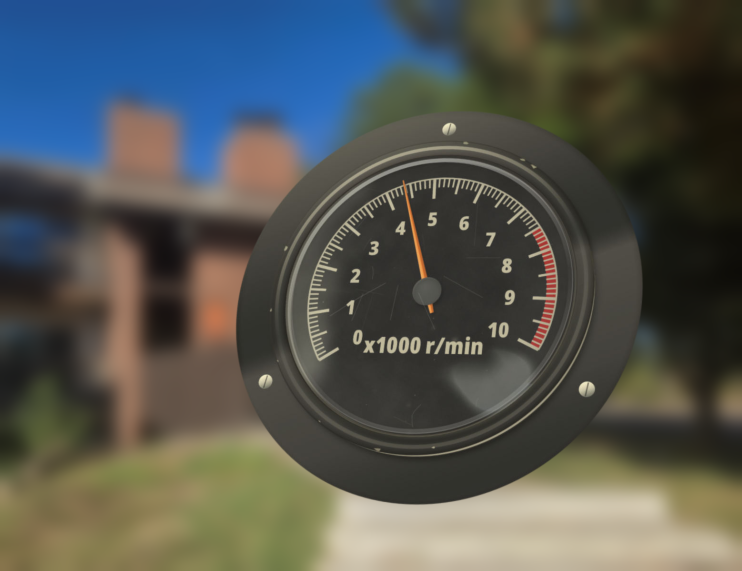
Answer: value=4400 unit=rpm
